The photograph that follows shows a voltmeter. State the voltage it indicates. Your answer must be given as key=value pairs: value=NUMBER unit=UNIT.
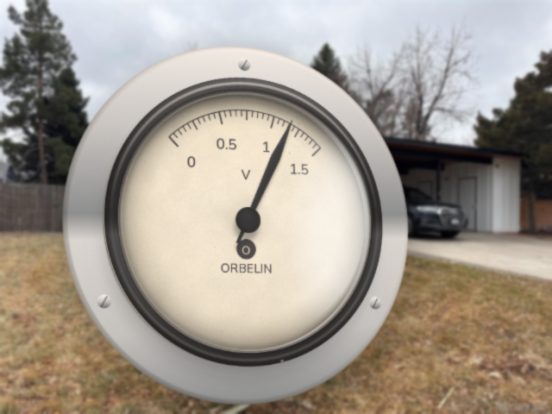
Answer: value=1.15 unit=V
